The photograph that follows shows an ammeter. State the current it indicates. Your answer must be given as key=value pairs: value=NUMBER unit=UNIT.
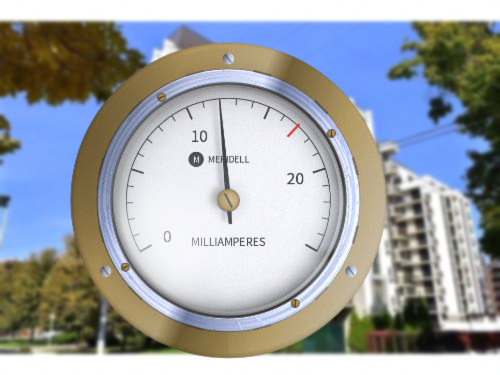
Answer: value=12 unit=mA
